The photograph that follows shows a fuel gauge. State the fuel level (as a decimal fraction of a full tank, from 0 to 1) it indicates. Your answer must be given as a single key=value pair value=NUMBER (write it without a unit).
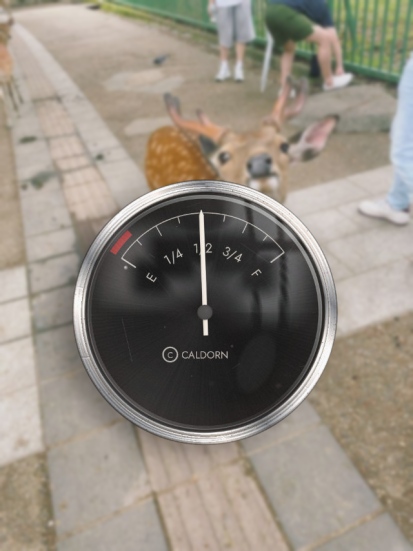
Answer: value=0.5
